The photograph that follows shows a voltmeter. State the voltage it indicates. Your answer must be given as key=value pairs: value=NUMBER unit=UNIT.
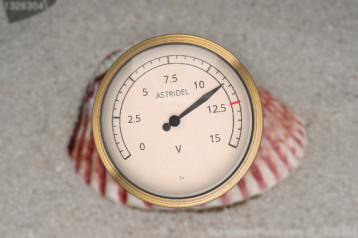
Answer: value=11.25 unit=V
